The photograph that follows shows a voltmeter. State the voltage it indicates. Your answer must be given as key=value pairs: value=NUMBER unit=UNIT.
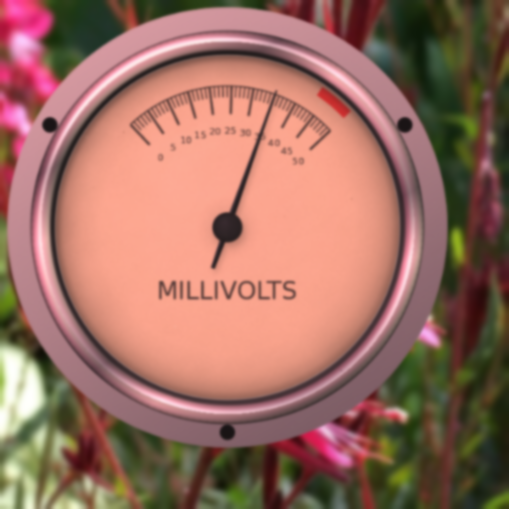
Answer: value=35 unit=mV
